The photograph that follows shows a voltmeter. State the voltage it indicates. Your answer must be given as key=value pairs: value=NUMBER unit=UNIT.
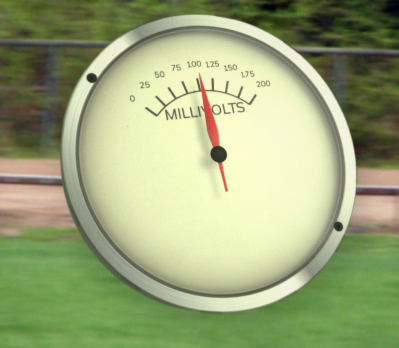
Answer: value=100 unit=mV
